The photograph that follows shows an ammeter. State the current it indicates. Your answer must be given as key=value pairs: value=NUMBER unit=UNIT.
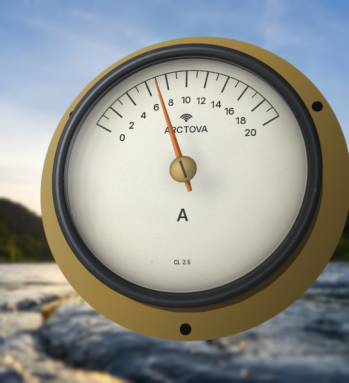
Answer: value=7 unit=A
